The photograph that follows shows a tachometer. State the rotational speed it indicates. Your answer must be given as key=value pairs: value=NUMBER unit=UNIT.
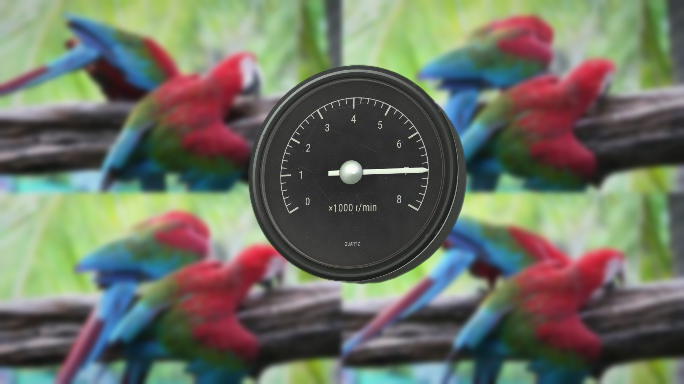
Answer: value=7000 unit=rpm
